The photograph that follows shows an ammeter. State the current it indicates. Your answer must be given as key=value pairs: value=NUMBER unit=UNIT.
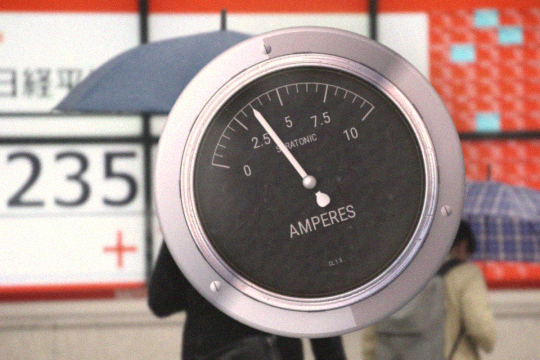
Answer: value=3.5 unit=A
